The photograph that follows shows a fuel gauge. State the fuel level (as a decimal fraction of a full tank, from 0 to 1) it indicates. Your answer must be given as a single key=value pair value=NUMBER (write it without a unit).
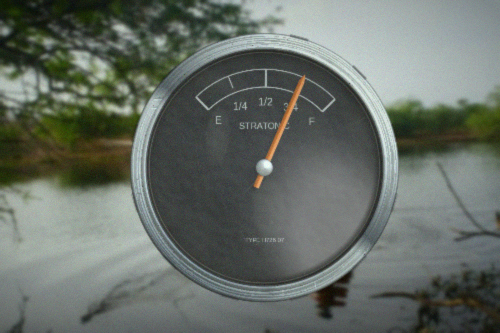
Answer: value=0.75
